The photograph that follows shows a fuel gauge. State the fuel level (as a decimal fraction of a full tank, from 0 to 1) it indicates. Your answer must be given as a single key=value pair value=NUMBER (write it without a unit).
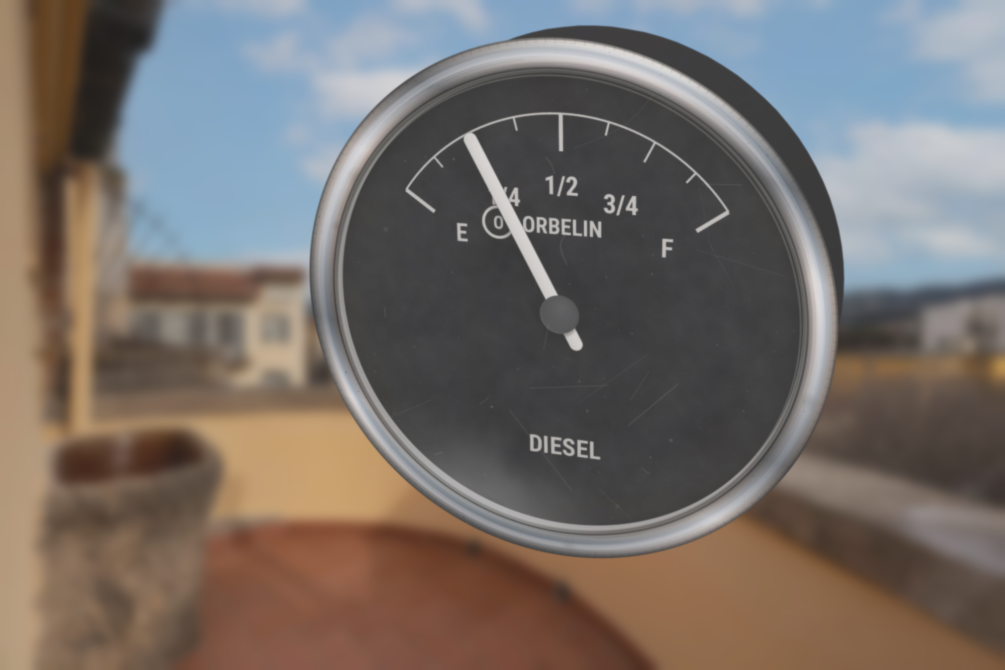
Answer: value=0.25
